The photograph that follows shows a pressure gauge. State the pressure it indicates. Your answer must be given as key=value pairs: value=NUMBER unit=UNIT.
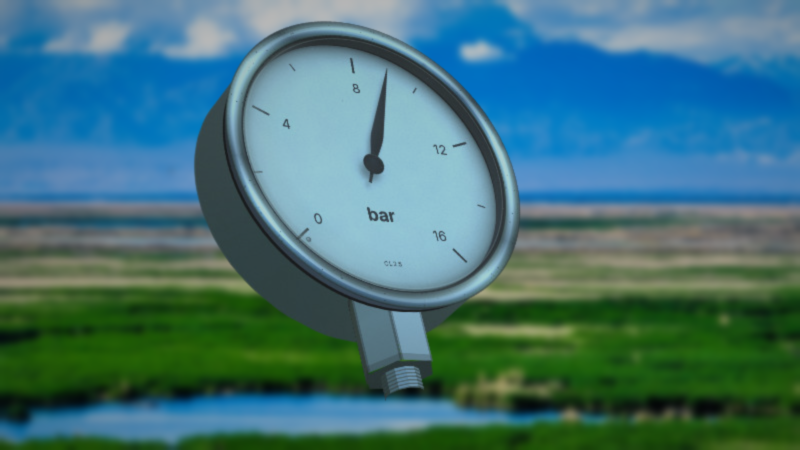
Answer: value=9 unit=bar
